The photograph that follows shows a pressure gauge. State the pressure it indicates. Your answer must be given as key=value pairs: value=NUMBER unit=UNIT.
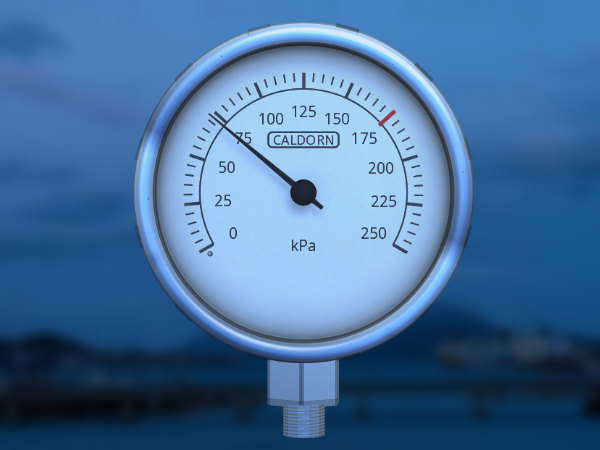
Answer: value=72.5 unit=kPa
